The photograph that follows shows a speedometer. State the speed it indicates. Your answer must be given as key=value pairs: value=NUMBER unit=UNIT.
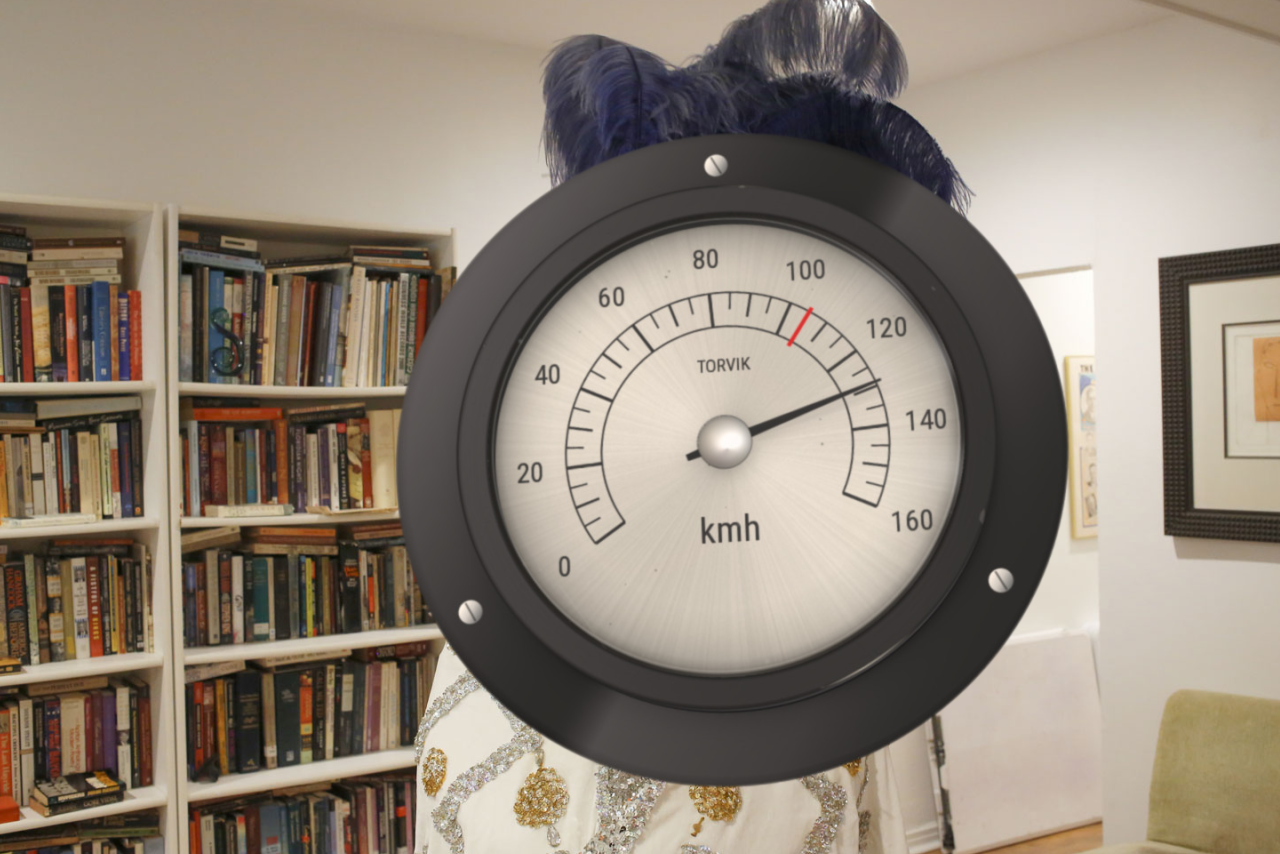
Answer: value=130 unit=km/h
